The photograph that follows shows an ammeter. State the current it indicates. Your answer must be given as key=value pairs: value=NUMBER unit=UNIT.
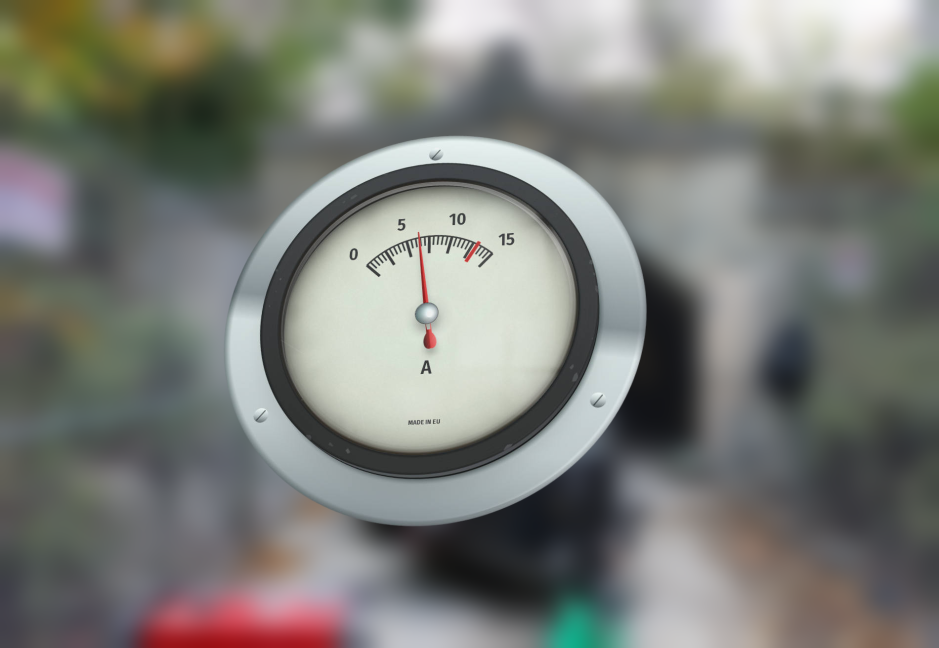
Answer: value=6.5 unit=A
